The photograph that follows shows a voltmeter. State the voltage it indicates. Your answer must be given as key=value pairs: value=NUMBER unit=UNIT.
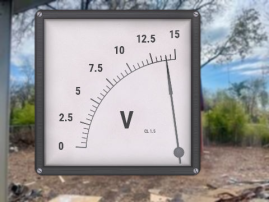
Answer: value=14 unit=V
